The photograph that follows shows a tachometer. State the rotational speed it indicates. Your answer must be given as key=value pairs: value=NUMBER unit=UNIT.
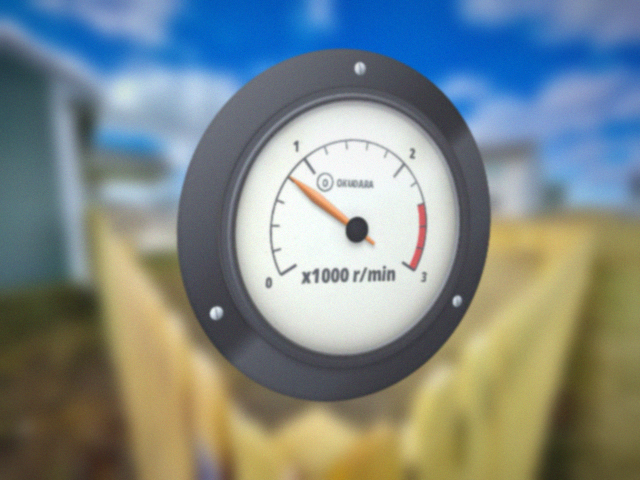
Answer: value=800 unit=rpm
